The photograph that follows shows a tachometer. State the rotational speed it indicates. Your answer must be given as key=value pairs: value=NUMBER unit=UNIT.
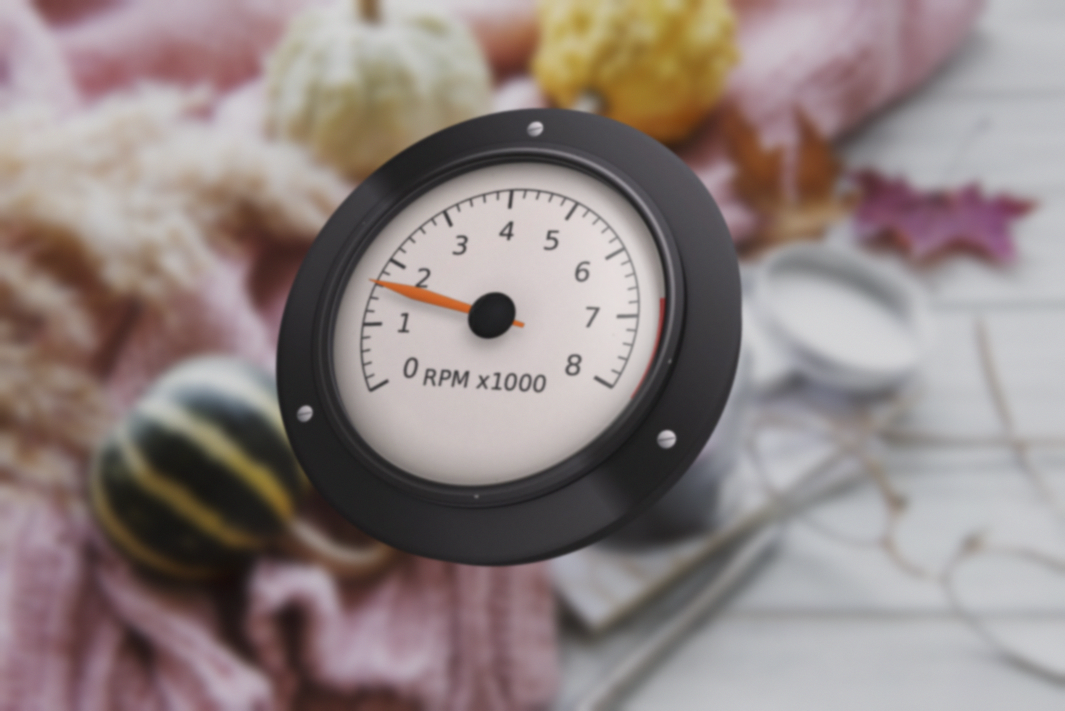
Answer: value=1600 unit=rpm
